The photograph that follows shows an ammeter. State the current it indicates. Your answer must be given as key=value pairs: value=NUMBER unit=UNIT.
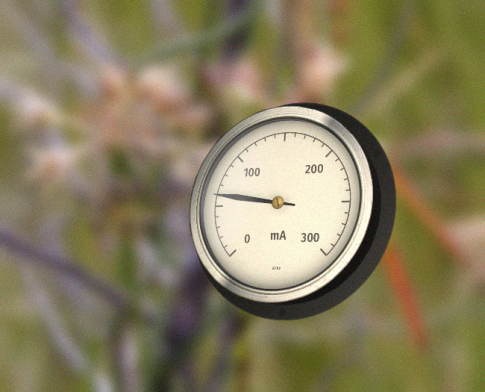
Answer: value=60 unit=mA
